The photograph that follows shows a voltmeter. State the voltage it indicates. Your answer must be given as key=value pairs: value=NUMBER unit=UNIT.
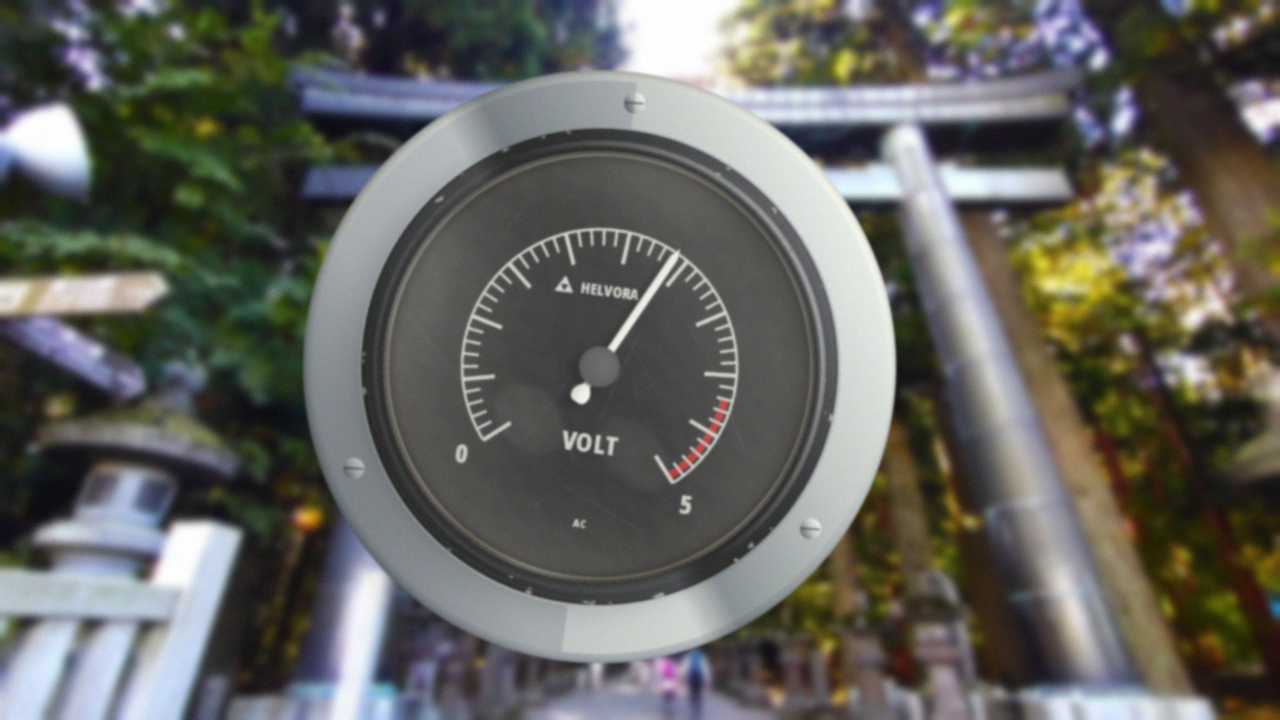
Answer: value=2.9 unit=V
